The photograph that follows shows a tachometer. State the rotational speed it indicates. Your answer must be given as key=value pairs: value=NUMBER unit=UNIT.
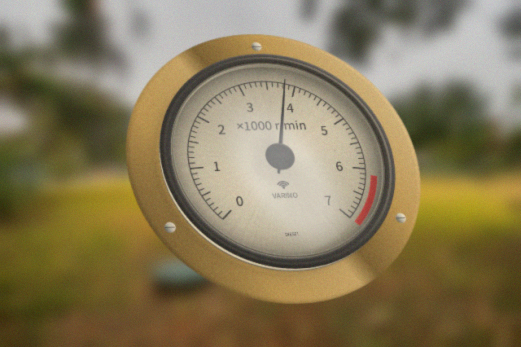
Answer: value=3800 unit=rpm
